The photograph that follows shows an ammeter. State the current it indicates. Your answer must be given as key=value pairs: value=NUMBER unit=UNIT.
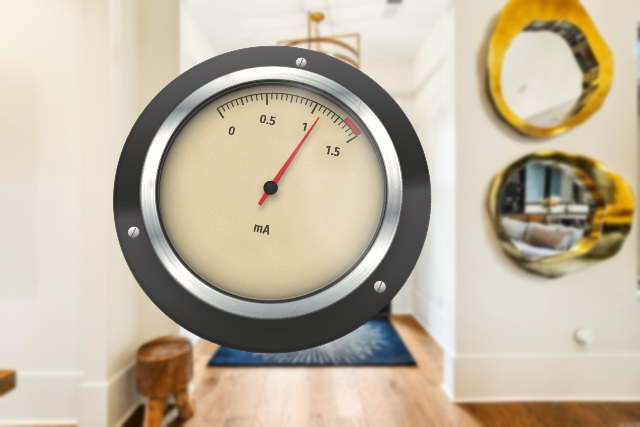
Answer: value=1.1 unit=mA
